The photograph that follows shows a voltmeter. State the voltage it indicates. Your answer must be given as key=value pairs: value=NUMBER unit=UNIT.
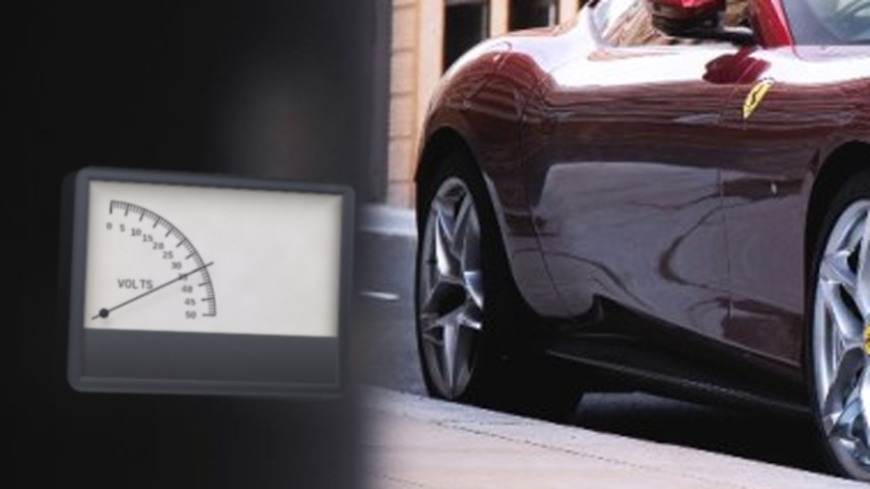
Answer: value=35 unit=V
